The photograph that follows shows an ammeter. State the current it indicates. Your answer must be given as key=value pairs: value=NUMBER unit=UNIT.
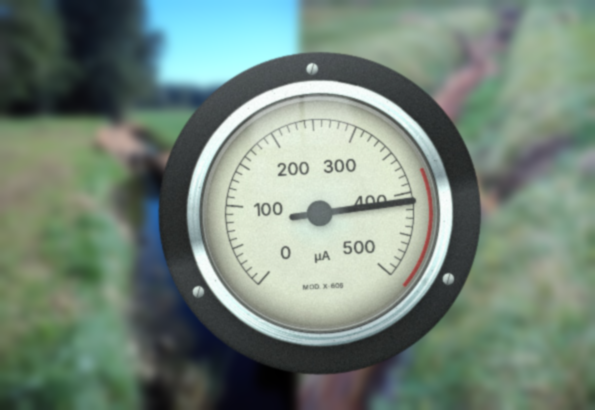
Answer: value=410 unit=µA
